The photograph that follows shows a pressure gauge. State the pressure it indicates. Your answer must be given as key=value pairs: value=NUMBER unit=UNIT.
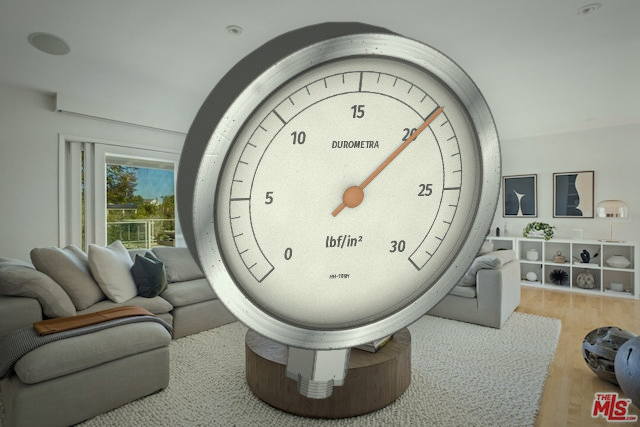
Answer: value=20 unit=psi
